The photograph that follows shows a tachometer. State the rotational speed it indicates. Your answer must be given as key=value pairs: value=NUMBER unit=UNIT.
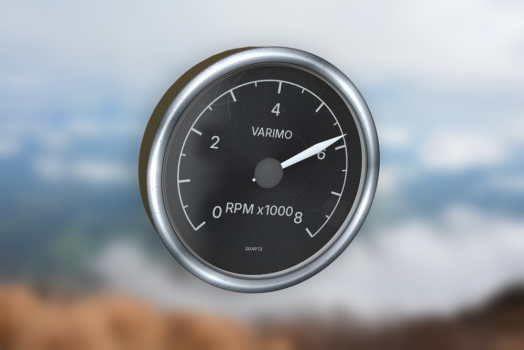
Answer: value=5750 unit=rpm
